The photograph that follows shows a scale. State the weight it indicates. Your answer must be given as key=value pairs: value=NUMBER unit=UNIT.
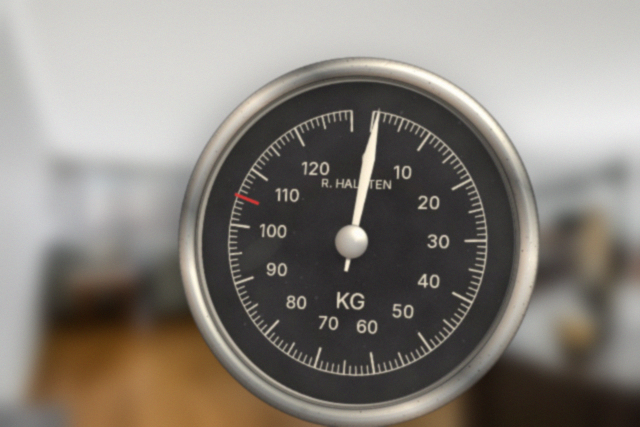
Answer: value=1 unit=kg
